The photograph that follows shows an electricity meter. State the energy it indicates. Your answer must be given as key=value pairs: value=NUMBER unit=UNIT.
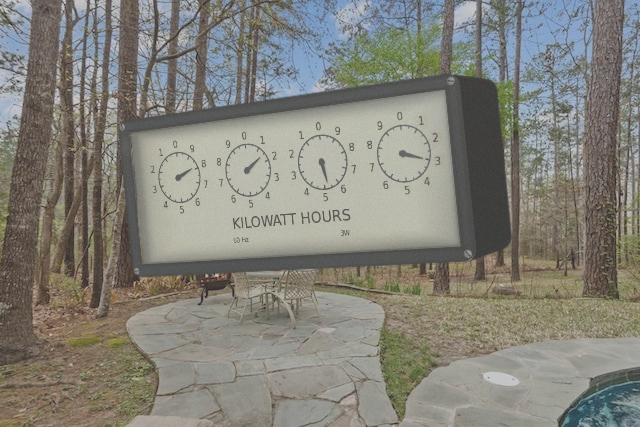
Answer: value=8153 unit=kWh
